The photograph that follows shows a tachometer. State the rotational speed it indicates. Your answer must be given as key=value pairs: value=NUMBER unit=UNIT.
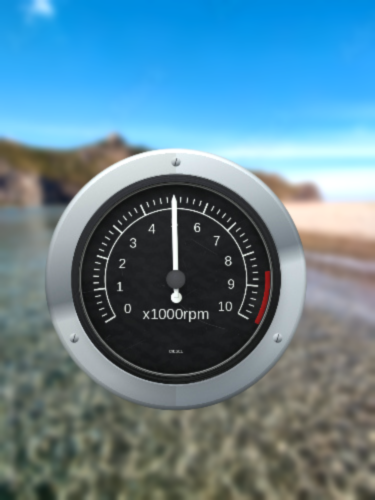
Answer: value=5000 unit=rpm
